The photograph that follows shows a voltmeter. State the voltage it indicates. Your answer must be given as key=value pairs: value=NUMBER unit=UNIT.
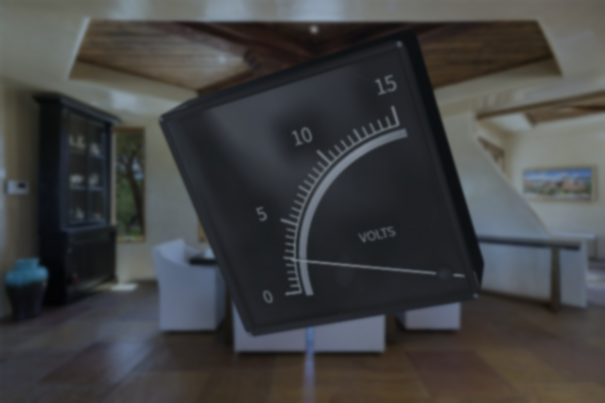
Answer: value=2.5 unit=V
